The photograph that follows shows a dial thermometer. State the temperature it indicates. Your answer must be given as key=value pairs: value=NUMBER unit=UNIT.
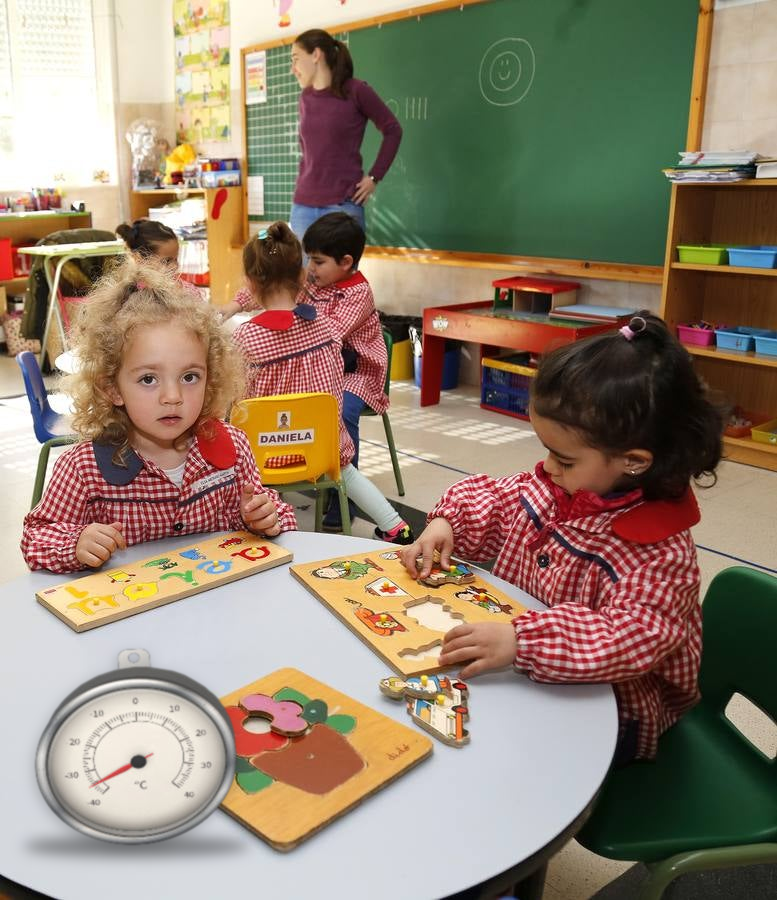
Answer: value=-35 unit=°C
